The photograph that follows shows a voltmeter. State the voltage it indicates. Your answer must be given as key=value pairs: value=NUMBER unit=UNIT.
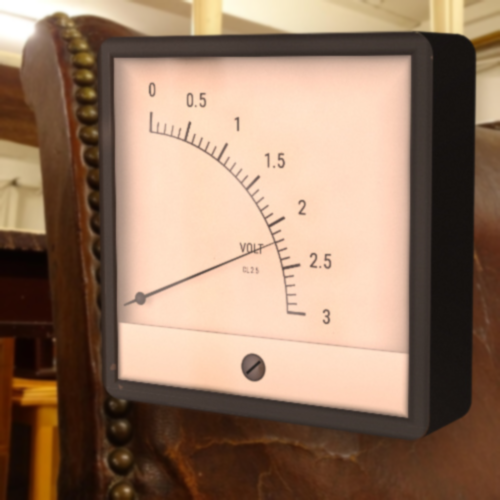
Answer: value=2.2 unit=V
